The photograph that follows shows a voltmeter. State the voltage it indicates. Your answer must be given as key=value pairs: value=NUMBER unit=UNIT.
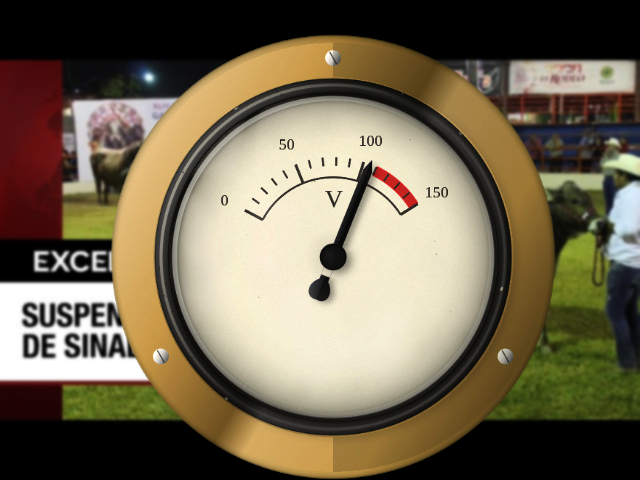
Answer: value=105 unit=V
